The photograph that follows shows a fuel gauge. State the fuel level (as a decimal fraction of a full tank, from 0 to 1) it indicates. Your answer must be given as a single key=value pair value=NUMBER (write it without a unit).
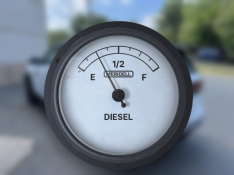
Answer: value=0.25
